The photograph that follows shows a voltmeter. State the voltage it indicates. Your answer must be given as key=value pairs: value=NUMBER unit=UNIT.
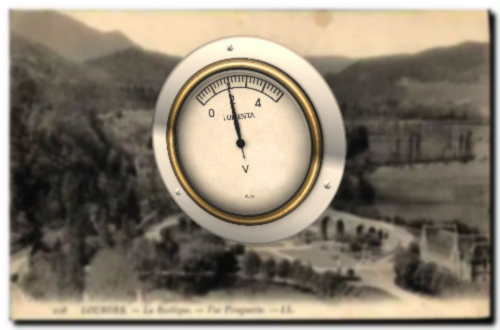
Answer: value=2 unit=V
